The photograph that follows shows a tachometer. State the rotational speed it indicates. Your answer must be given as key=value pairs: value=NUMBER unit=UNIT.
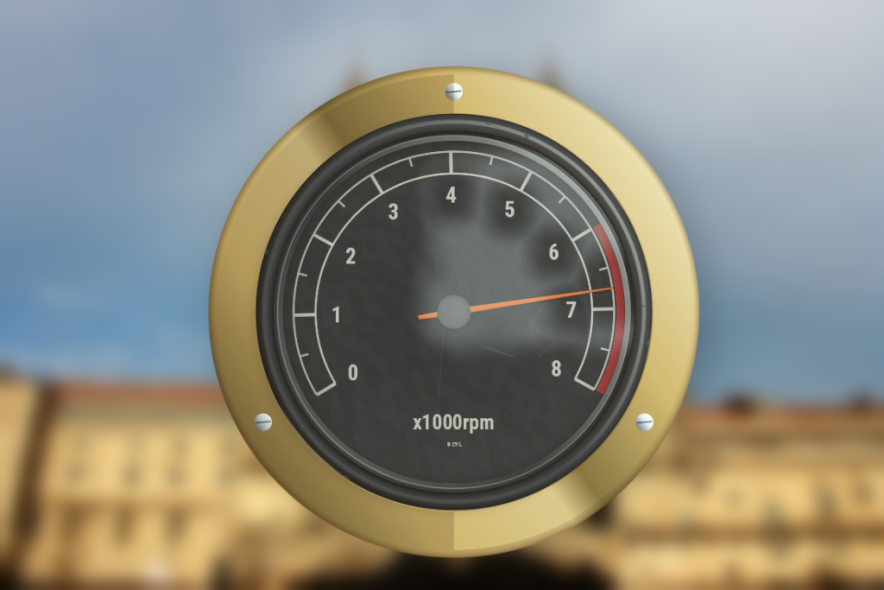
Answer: value=6750 unit=rpm
